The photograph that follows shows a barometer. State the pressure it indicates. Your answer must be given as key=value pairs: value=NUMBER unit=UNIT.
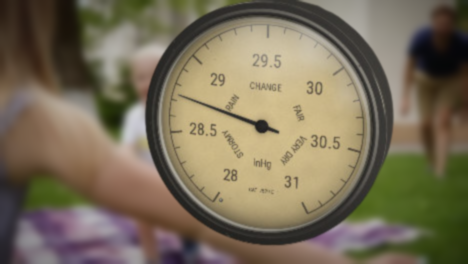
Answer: value=28.75 unit=inHg
